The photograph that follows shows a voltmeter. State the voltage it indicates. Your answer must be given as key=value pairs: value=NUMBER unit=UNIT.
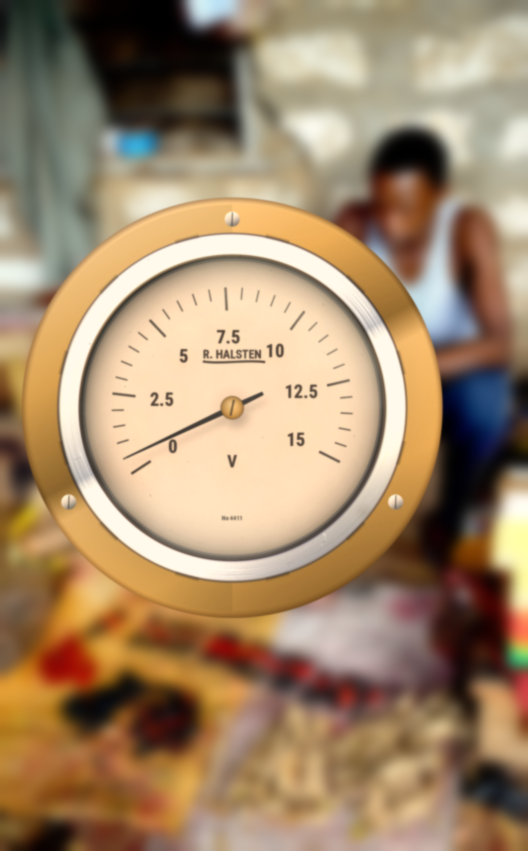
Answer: value=0.5 unit=V
